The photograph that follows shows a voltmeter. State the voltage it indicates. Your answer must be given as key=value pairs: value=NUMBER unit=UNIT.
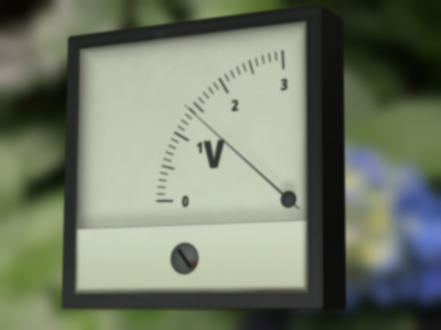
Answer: value=1.4 unit=V
